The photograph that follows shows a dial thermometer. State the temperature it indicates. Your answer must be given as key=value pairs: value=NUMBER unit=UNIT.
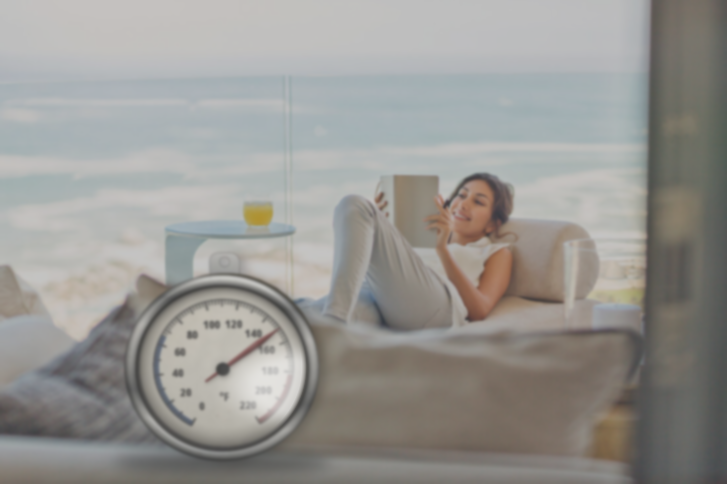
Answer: value=150 unit=°F
